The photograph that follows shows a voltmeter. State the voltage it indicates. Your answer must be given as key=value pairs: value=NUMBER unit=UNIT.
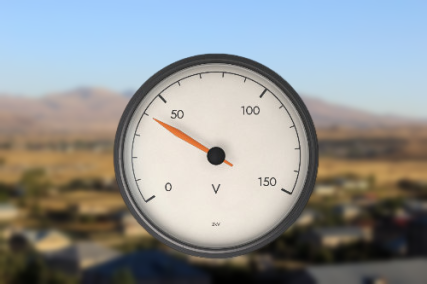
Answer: value=40 unit=V
